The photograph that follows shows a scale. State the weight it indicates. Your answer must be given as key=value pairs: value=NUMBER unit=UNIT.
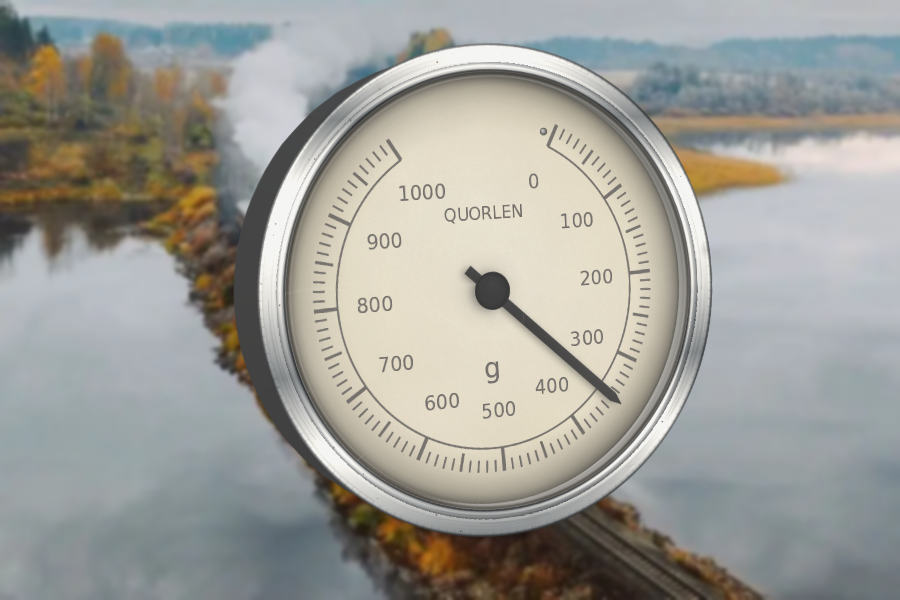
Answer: value=350 unit=g
